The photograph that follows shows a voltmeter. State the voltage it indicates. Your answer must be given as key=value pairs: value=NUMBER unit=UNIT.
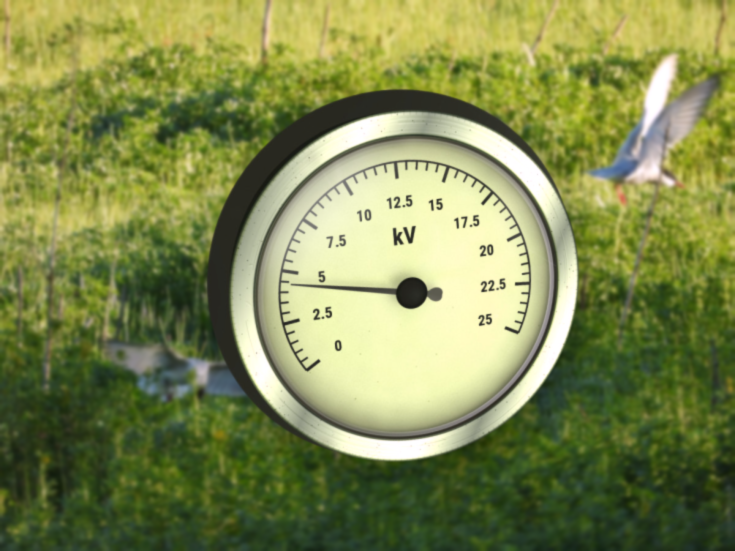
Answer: value=4.5 unit=kV
